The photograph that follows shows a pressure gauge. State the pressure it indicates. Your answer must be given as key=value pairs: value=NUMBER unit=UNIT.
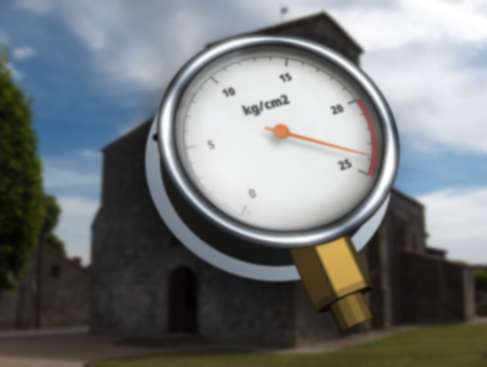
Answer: value=24 unit=kg/cm²
